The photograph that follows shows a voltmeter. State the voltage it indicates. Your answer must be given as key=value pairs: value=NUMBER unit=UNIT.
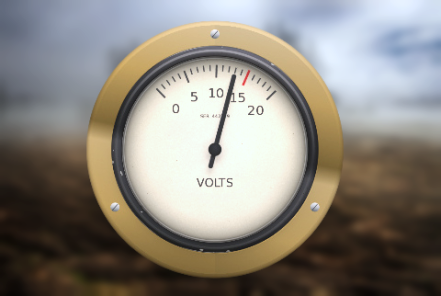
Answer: value=13 unit=V
